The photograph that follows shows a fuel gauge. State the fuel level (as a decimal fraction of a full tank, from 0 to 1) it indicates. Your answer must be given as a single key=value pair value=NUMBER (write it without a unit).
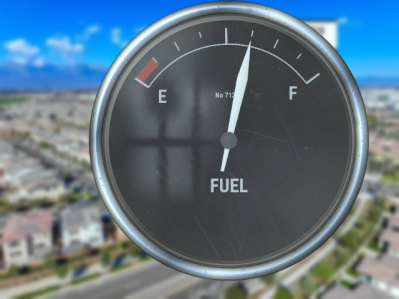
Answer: value=0.625
